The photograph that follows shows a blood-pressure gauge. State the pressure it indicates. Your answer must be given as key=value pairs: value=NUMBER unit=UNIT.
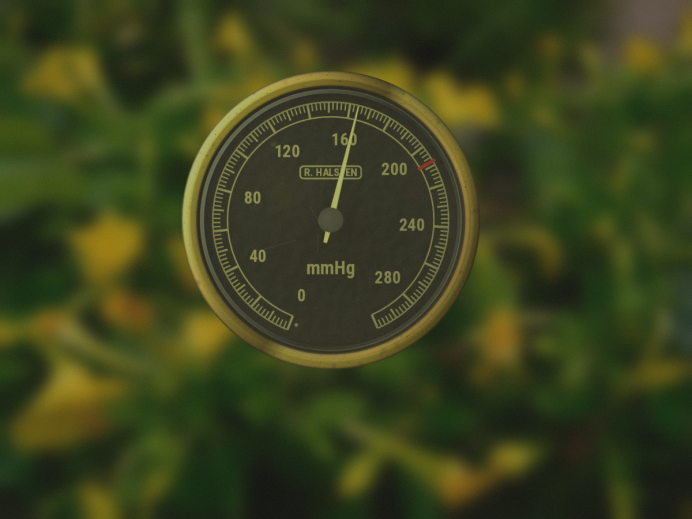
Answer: value=164 unit=mmHg
